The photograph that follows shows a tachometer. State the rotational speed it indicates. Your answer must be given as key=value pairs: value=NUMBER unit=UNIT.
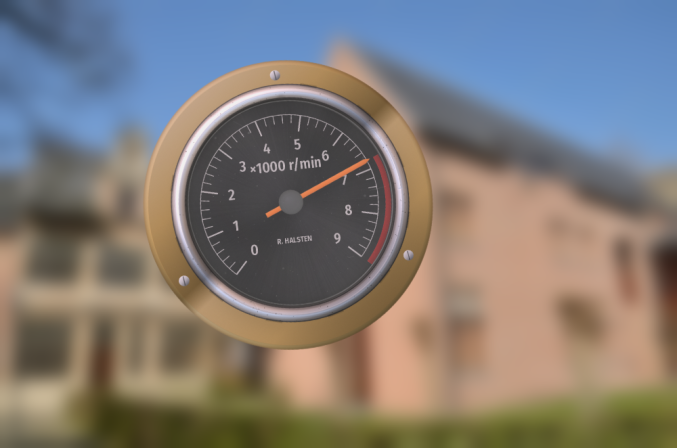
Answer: value=6800 unit=rpm
